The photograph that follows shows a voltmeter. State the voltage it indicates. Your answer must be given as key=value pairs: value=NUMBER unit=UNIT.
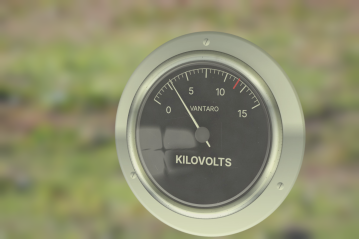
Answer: value=3 unit=kV
